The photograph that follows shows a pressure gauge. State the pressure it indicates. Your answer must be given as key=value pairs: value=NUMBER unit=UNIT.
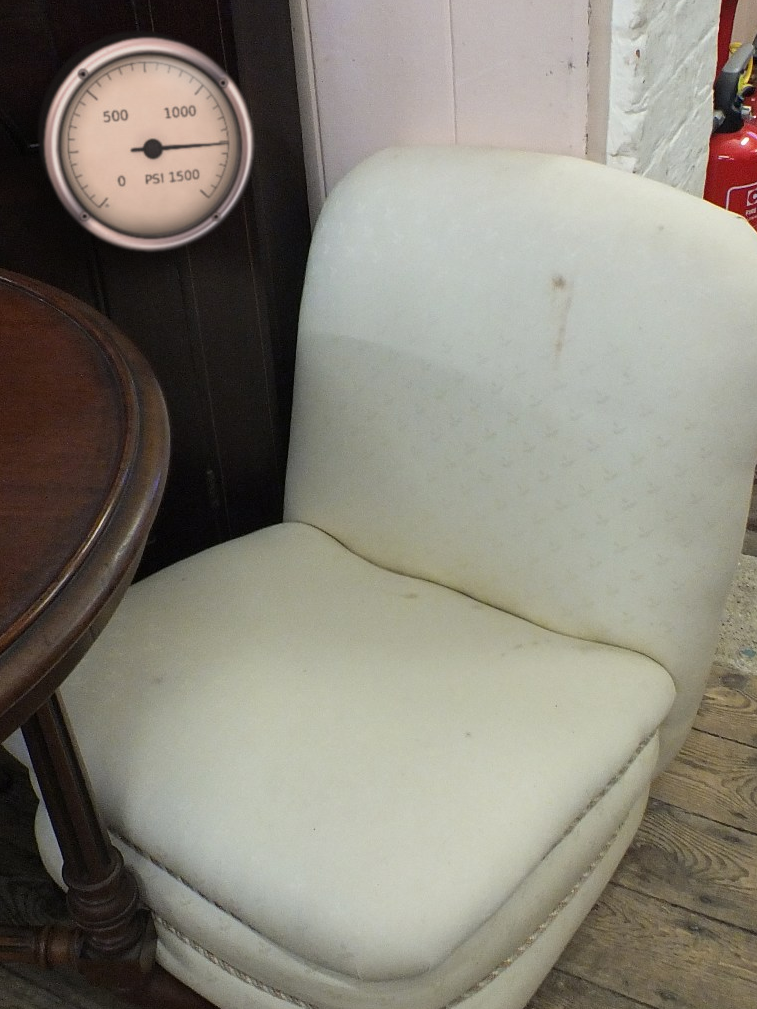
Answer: value=1250 unit=psi
